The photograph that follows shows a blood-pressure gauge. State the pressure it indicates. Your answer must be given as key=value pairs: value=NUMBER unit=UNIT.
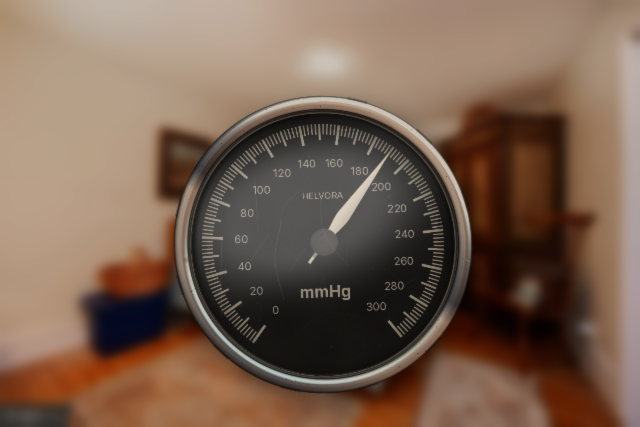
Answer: value=190 unit=mmHg
